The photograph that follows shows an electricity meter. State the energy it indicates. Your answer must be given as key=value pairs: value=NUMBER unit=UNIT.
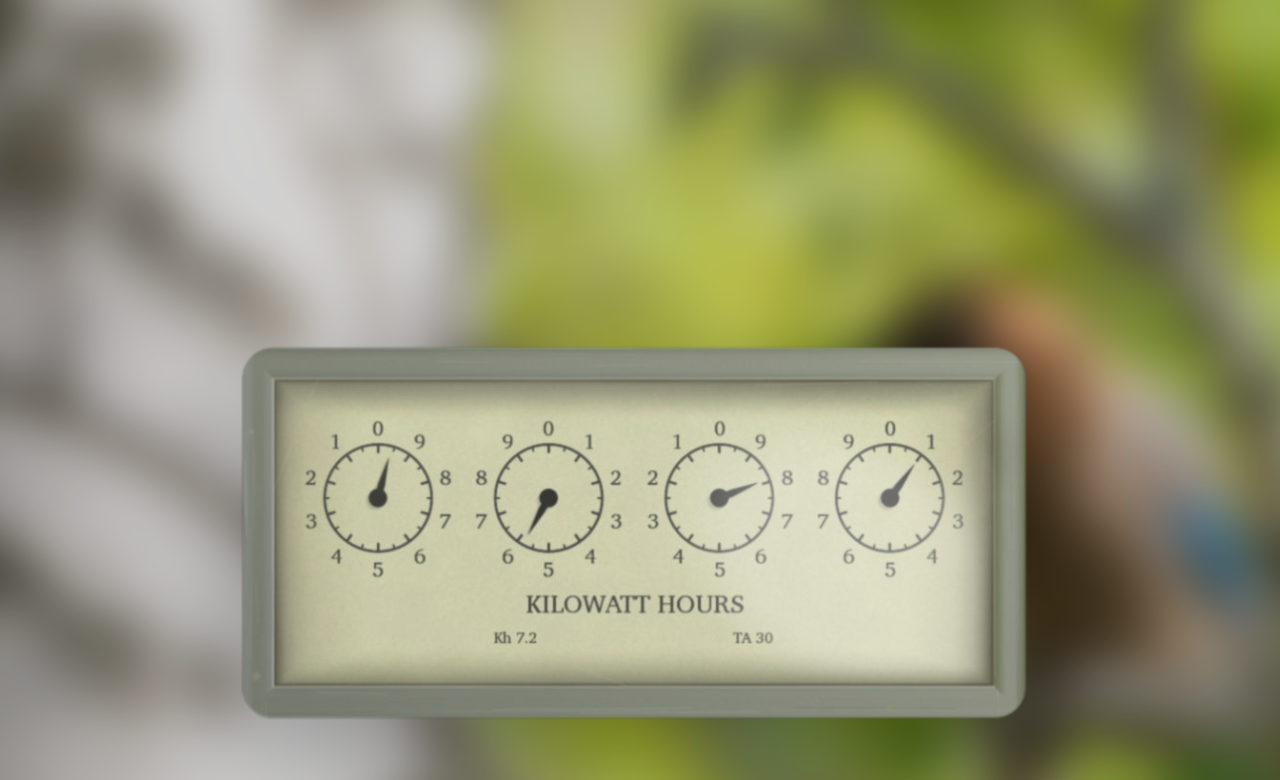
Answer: value=9581 unit=kWh
